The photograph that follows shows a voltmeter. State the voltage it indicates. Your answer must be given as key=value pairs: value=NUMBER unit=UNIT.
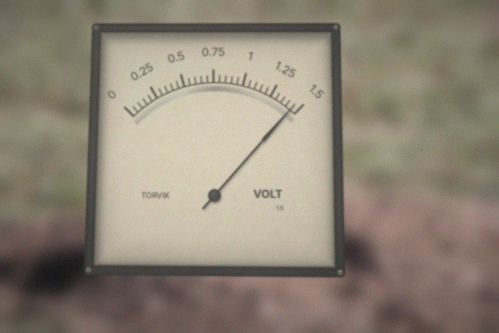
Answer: value=1.45 unit=V
